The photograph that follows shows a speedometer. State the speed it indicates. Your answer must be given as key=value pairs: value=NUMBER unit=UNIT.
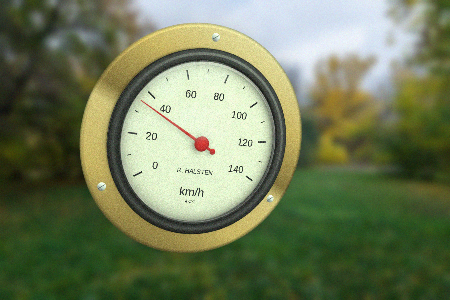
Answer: value=35 unit=km/h
